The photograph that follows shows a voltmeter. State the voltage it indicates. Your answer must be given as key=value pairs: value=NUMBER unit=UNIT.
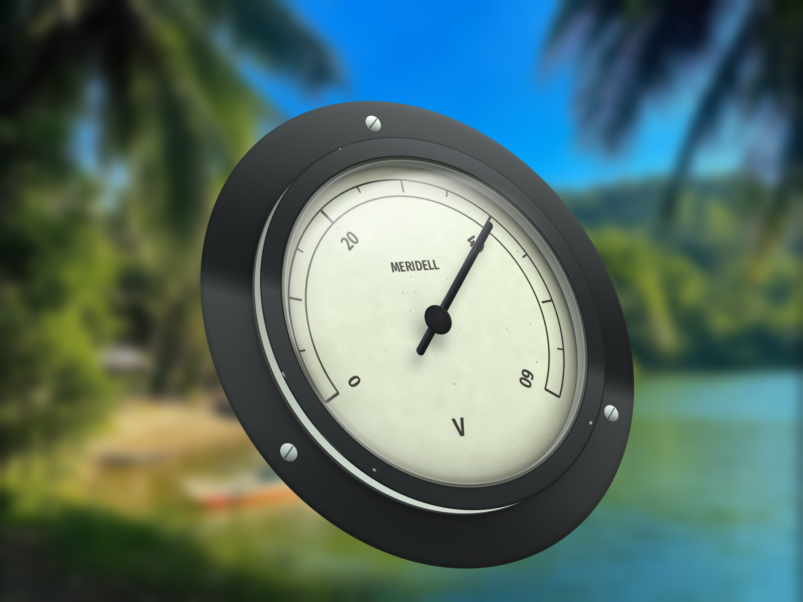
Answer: value=40 unit=V
